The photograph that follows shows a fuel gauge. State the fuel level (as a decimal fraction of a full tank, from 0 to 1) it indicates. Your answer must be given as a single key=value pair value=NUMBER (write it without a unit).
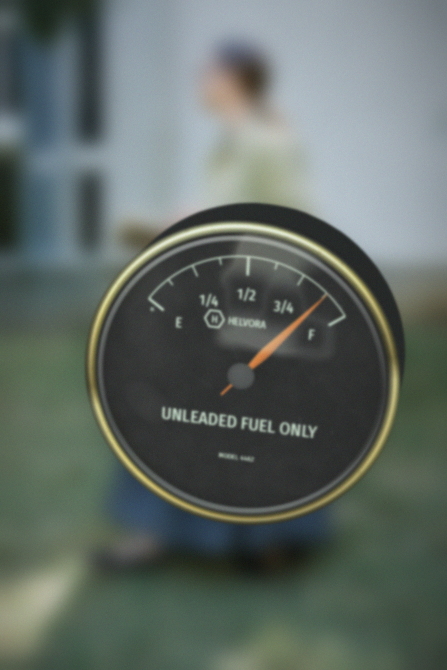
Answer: value=0.875
